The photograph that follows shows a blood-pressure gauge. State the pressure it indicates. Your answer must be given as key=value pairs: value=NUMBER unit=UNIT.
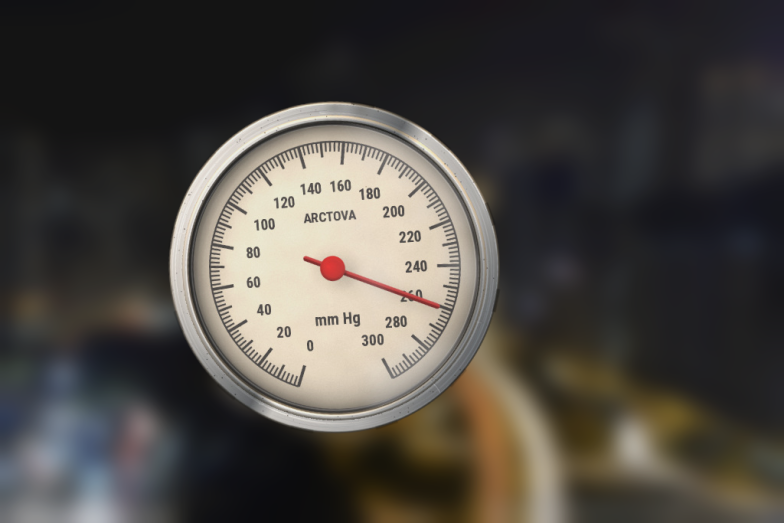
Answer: value=260 unit=mmHg
